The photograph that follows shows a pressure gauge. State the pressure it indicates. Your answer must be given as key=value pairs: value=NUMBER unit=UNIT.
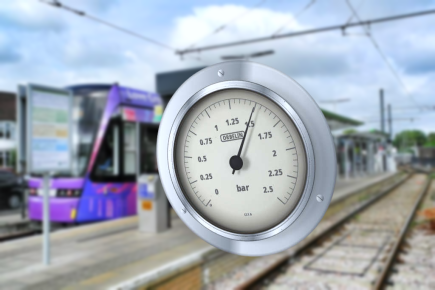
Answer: value=1.5 unit=bar
